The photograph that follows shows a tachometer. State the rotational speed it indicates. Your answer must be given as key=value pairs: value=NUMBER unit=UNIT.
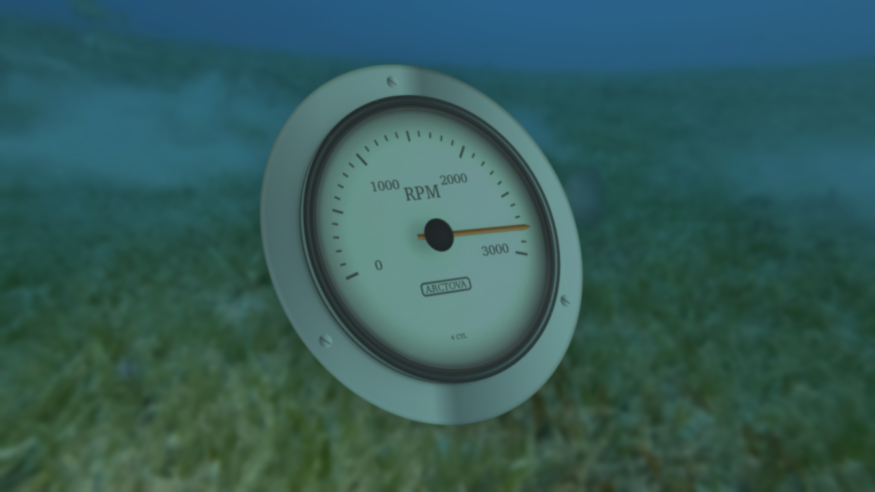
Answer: value=2800 unit=rpm
